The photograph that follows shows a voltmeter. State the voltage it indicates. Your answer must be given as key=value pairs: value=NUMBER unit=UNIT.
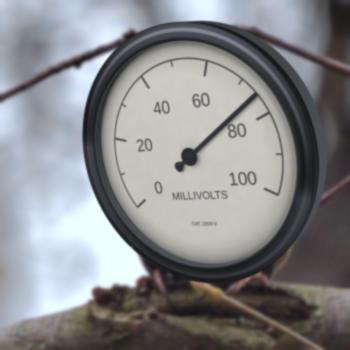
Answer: value=75 unit=mV
